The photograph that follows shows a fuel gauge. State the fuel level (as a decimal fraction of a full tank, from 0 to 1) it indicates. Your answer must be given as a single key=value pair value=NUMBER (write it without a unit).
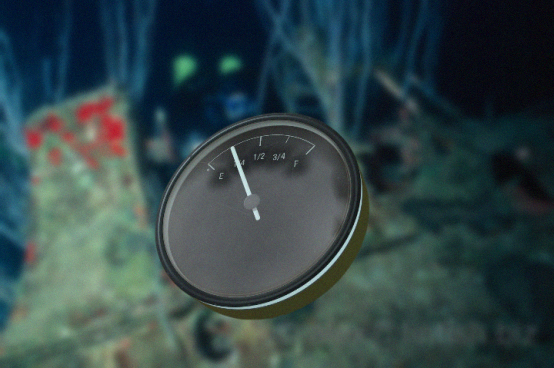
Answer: value=0.25
